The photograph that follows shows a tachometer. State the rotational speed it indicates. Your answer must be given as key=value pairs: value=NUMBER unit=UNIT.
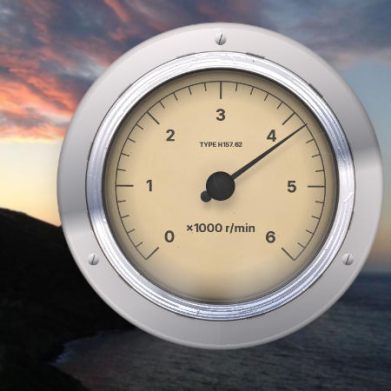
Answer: value=4200 unit=rpm
